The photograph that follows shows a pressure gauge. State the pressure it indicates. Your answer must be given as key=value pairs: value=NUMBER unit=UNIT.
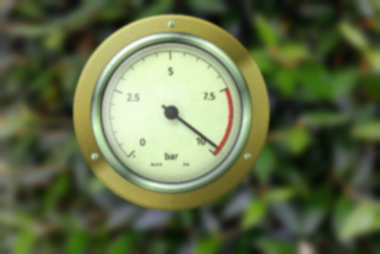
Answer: value=9.75 unit=bar
